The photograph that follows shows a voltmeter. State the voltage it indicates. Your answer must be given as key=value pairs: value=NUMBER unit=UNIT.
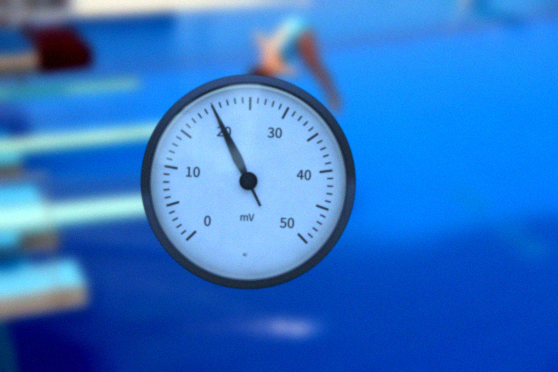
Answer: value=20 unit=mV
